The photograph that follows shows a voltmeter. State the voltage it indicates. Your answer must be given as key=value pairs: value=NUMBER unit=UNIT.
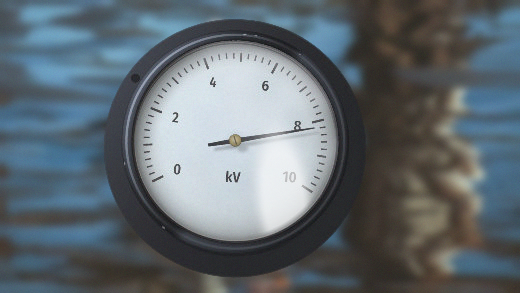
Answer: value=8.2 unit=kV
